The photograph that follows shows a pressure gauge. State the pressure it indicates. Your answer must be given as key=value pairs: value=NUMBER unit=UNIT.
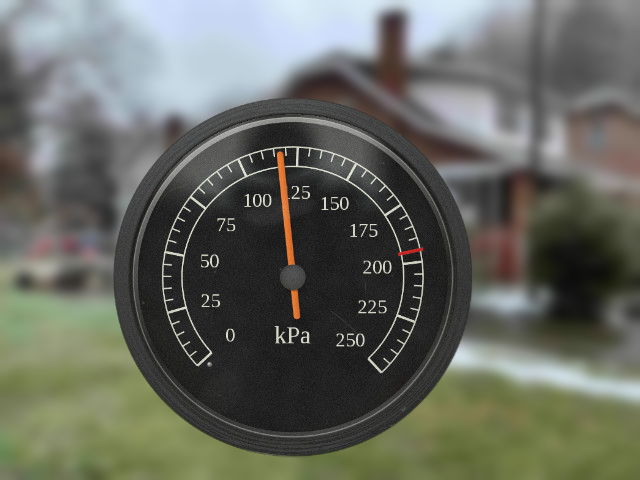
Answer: value=117.5 unit=kPa
